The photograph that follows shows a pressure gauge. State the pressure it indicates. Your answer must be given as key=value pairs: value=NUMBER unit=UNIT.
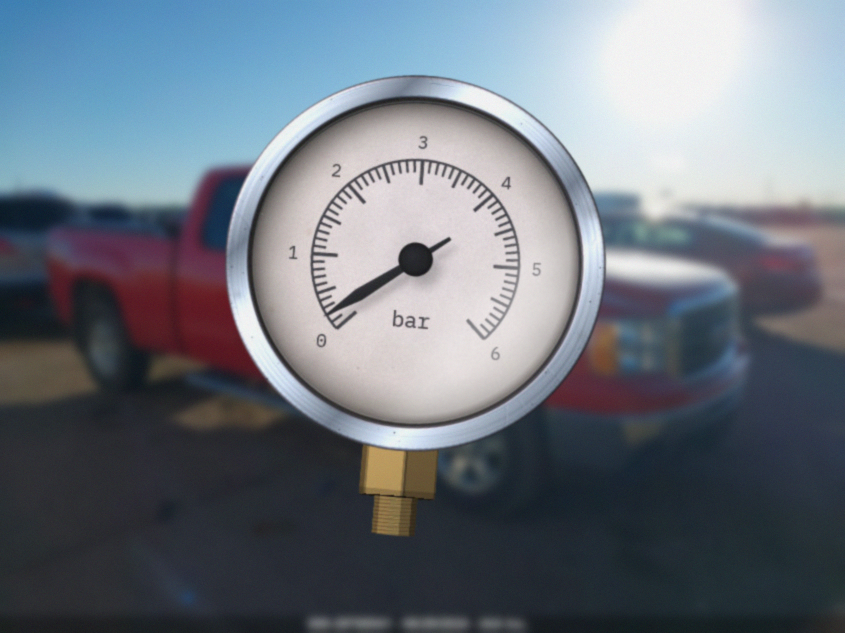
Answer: value=0.2 unit=bar
